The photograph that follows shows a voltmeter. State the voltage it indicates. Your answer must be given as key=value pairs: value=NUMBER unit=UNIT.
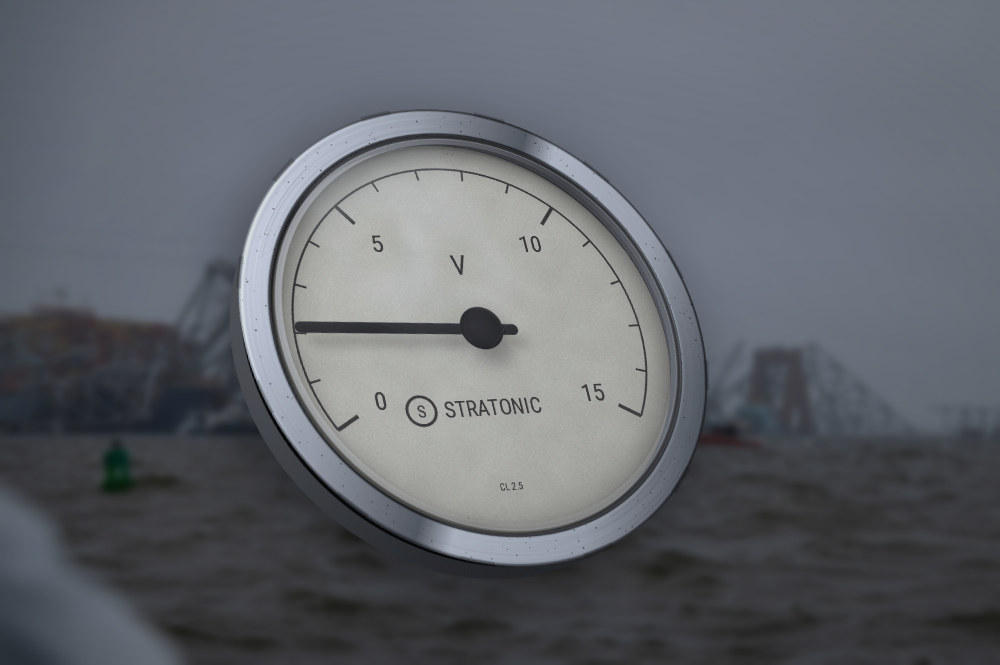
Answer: value=2 unit=V
